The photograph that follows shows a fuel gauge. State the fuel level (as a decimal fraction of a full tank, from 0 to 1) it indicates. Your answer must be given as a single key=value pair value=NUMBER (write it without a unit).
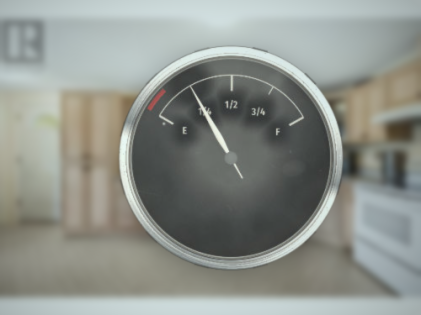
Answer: value=0.25
